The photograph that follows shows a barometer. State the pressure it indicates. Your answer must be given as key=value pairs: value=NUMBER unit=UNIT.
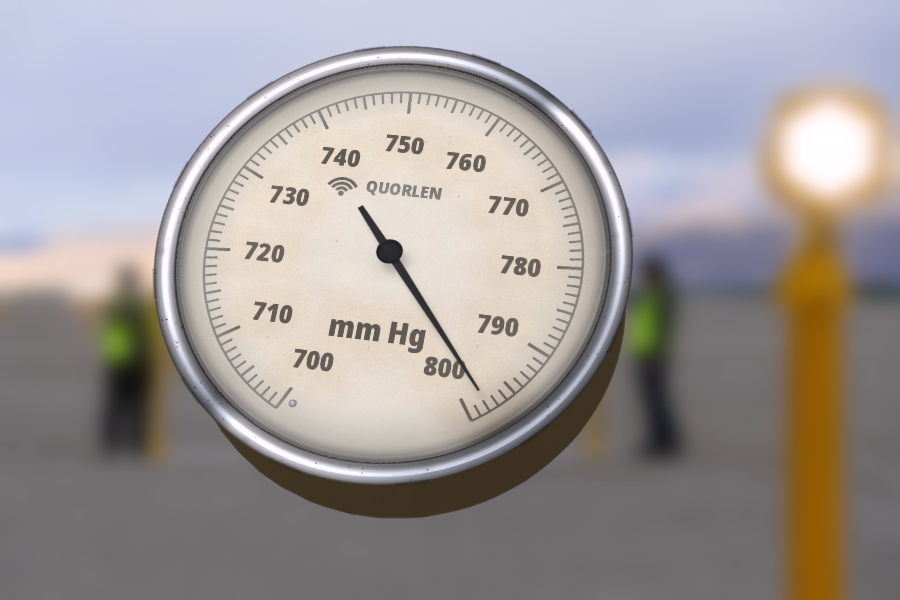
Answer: value=798 unit=mmHg
